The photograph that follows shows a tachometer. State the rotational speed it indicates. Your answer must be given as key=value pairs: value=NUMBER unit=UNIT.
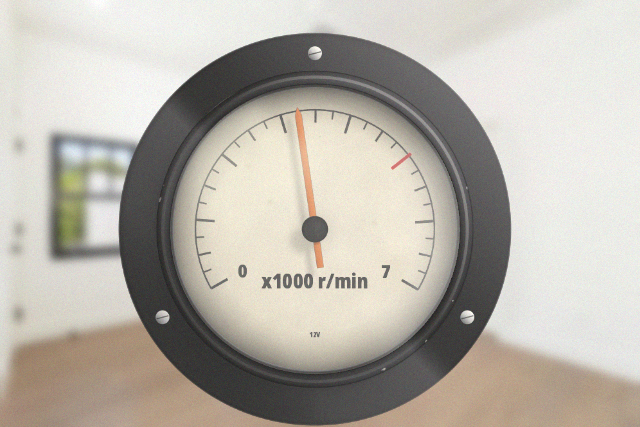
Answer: value=3250 unit=rpm
